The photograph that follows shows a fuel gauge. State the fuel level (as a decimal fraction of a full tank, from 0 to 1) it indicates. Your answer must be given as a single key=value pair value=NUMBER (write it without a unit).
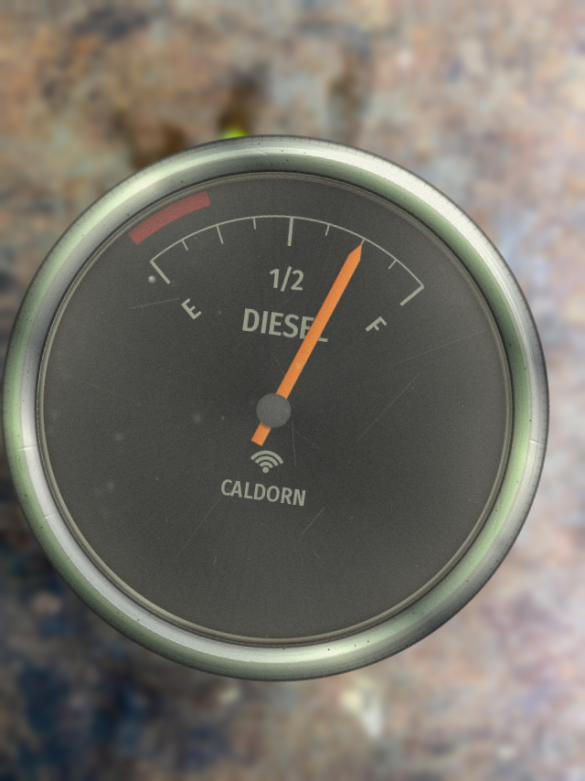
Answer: value=0.75
